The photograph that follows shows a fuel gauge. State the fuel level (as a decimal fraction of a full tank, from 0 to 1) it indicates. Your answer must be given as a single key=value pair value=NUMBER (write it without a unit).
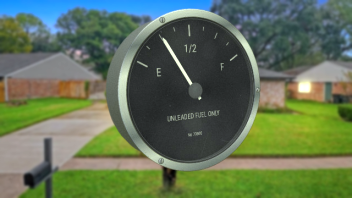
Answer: value=0.25
